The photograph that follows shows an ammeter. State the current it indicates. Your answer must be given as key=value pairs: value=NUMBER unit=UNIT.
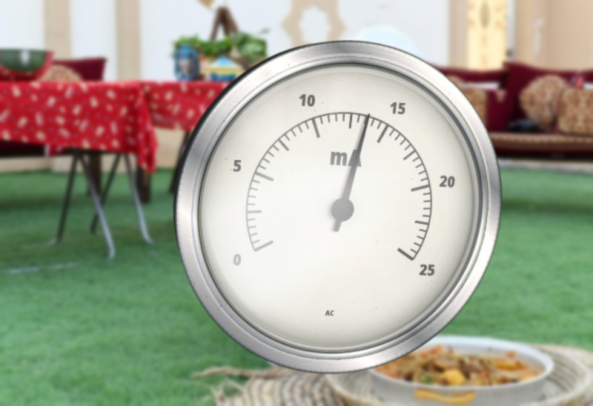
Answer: value=13.5 unit=mA
